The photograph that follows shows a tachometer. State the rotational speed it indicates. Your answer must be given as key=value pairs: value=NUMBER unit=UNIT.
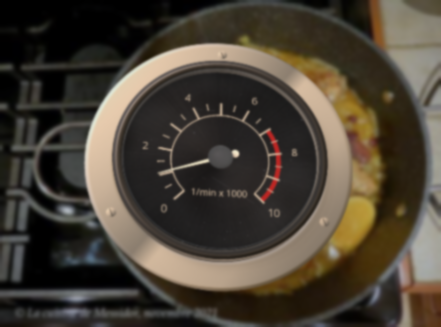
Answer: value=1000 unit=rpm
